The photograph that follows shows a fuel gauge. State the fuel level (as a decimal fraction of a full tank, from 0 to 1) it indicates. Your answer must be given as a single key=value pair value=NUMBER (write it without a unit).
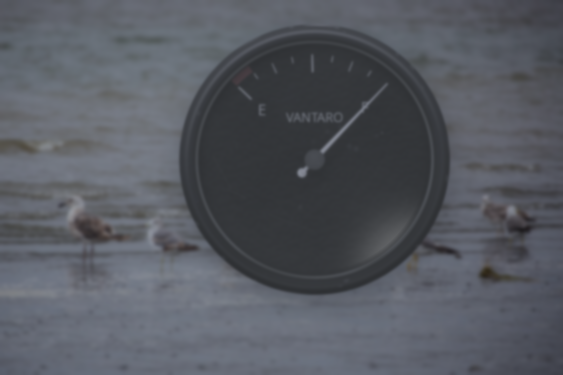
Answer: value=1
